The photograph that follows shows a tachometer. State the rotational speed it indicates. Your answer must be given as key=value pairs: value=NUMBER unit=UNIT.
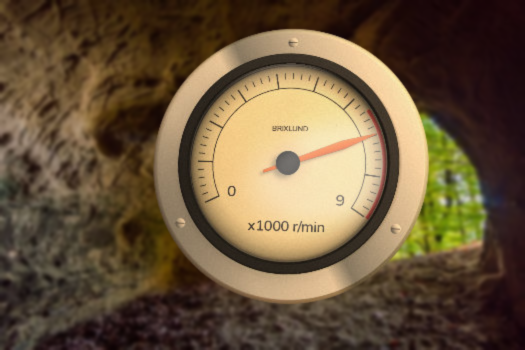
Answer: value=7000 unit=rpm
